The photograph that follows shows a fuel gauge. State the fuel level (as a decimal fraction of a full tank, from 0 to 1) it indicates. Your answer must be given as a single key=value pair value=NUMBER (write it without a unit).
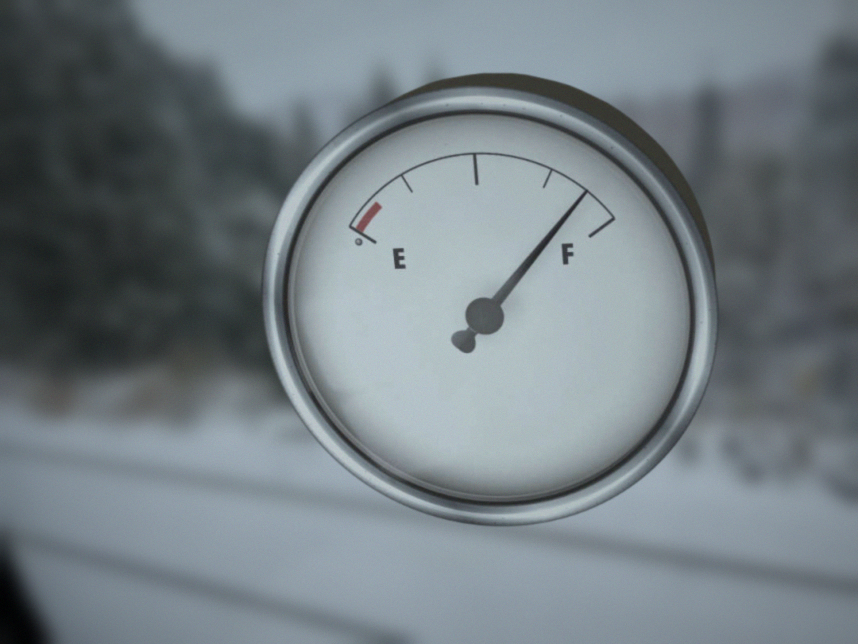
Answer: value=0.875
